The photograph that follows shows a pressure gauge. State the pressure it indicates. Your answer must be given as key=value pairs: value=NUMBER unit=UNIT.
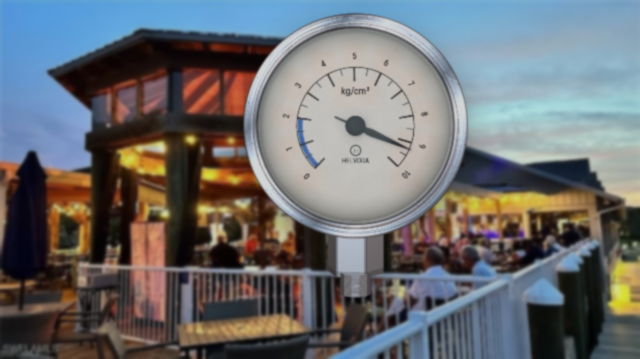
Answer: value=9.25 unit=kg/cm²
